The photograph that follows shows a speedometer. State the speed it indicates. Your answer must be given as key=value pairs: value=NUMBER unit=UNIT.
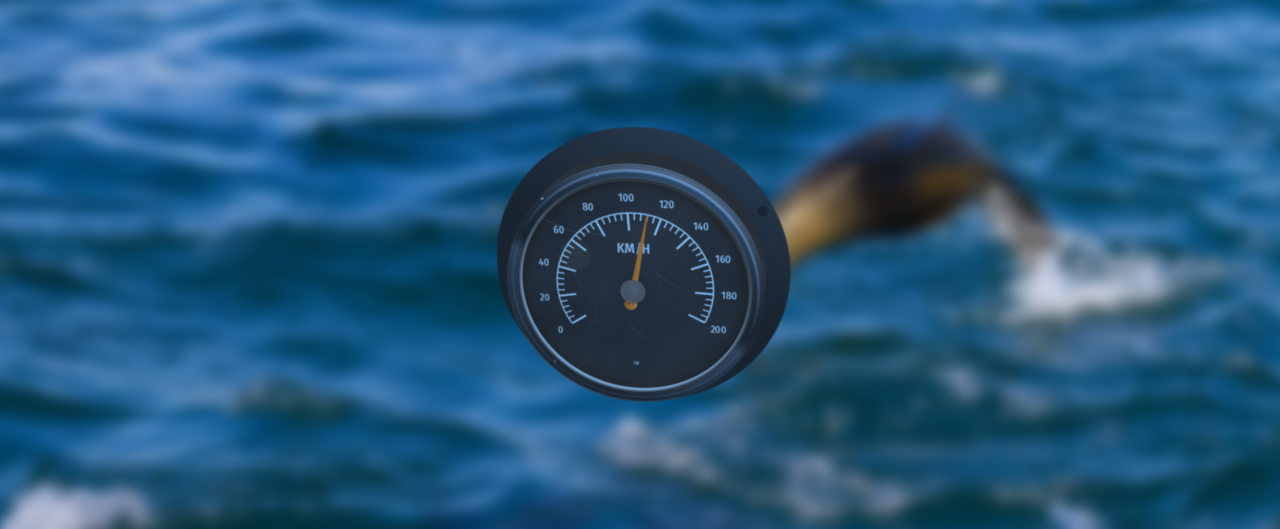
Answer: value=112 unit=km/h
